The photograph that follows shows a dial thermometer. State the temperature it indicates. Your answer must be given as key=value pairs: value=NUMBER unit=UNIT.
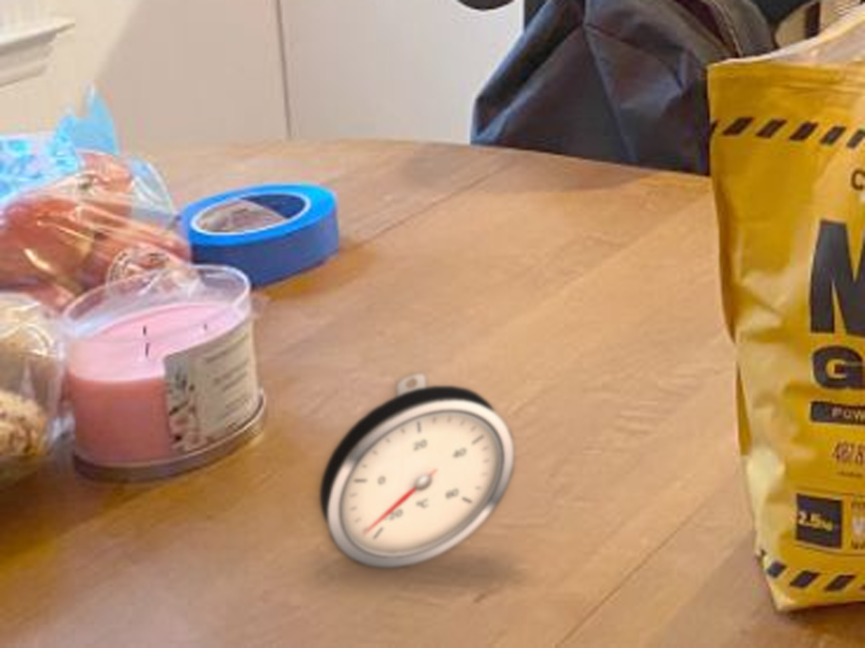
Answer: value=-16 unit=°C
